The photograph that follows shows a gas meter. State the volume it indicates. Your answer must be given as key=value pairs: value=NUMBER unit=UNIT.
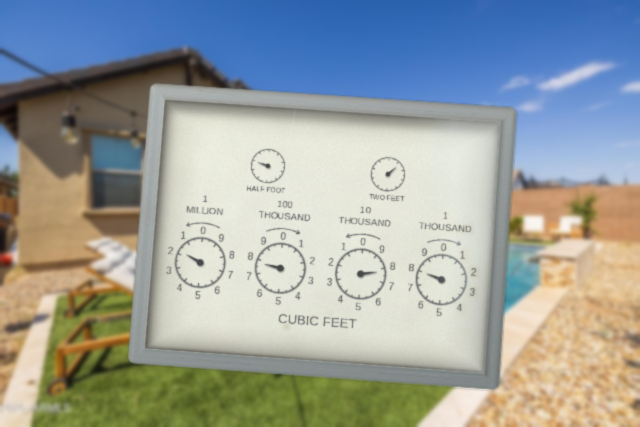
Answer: value=177800 unit=ft³
